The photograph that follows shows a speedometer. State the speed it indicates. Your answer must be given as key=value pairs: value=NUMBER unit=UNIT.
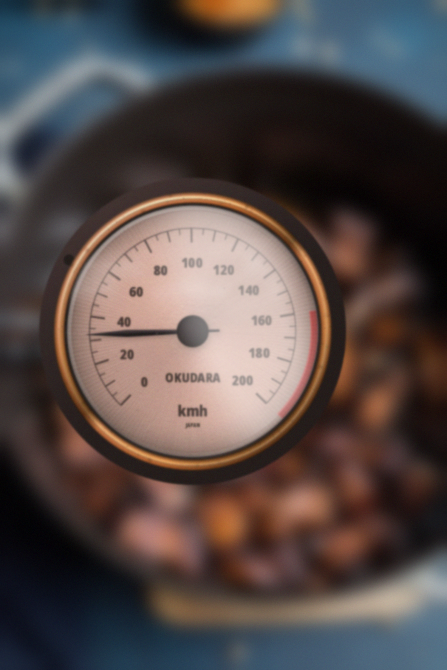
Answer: value=32.5 unit=km/h
